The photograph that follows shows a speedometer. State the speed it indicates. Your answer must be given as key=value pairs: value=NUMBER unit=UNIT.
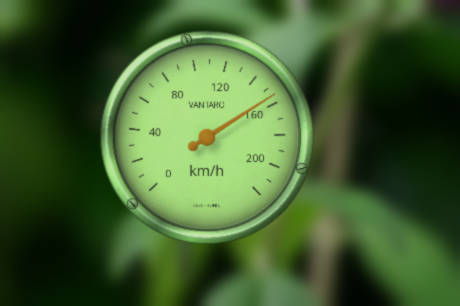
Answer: value=155 unit=km/h
